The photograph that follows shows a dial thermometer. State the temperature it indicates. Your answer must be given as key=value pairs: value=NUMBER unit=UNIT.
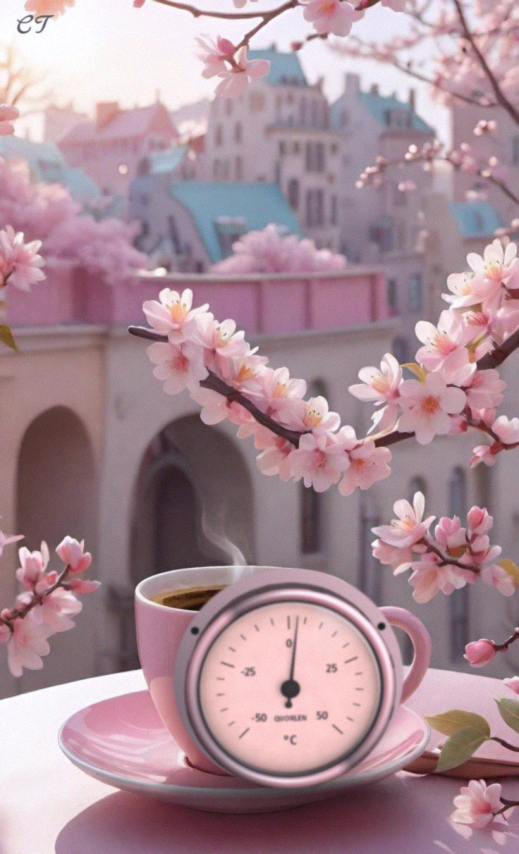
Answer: value=2.5 unit=°C
